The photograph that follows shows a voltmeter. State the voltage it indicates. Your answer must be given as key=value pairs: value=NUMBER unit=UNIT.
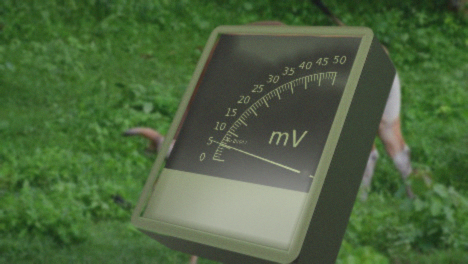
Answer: value=5 unit=mV
